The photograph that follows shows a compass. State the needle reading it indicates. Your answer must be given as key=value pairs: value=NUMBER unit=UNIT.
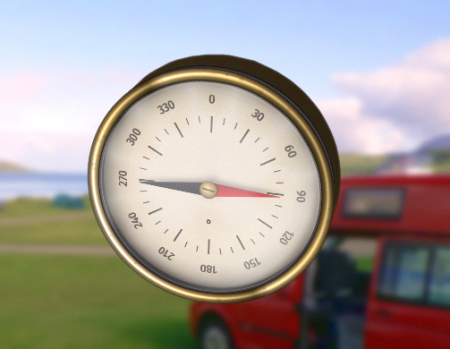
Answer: value=90 unit=°
